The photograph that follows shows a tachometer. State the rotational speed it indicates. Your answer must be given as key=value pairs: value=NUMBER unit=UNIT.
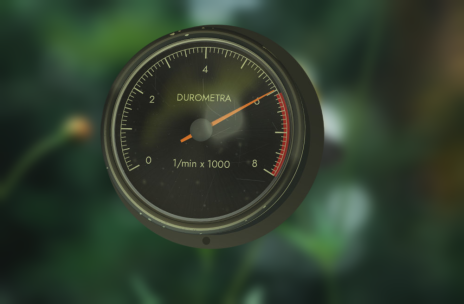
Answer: value=6000 unit=rpm
